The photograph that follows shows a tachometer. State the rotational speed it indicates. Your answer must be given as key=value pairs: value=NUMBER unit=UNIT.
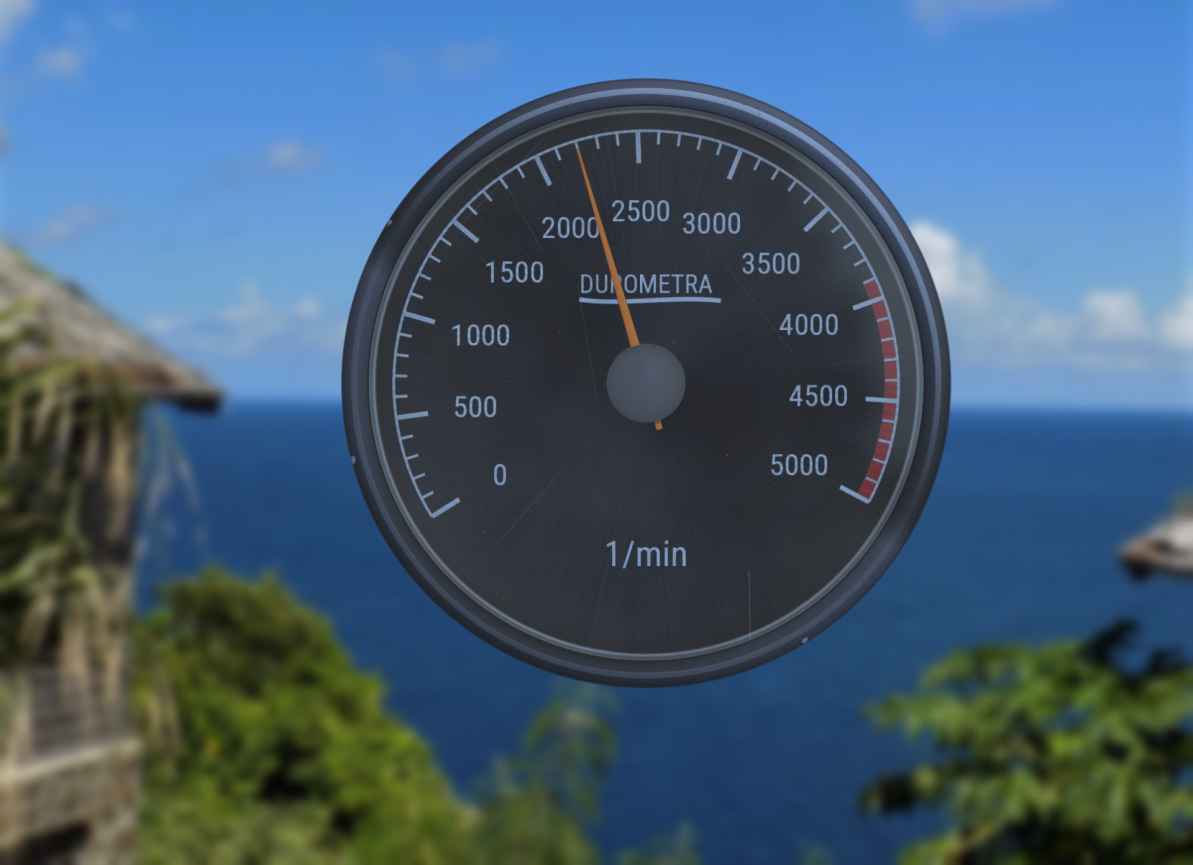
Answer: value=2200 unit=rpm
